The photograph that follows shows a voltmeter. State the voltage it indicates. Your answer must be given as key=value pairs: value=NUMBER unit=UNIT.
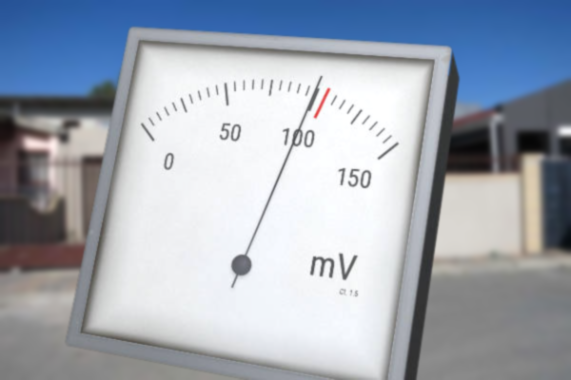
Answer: value=100 unit=mV
